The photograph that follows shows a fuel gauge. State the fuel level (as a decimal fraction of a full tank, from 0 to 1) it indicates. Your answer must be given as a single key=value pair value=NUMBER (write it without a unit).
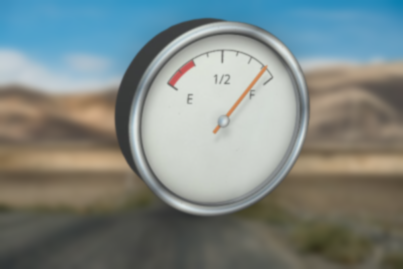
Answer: value=0.875
